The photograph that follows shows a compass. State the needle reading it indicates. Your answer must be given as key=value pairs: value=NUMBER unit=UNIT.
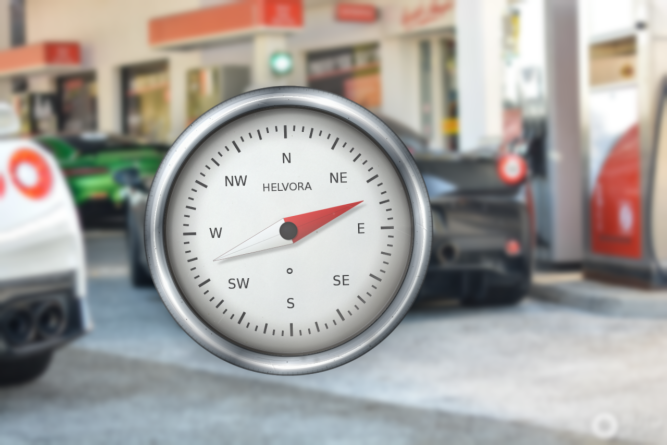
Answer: value=70 unit=°
